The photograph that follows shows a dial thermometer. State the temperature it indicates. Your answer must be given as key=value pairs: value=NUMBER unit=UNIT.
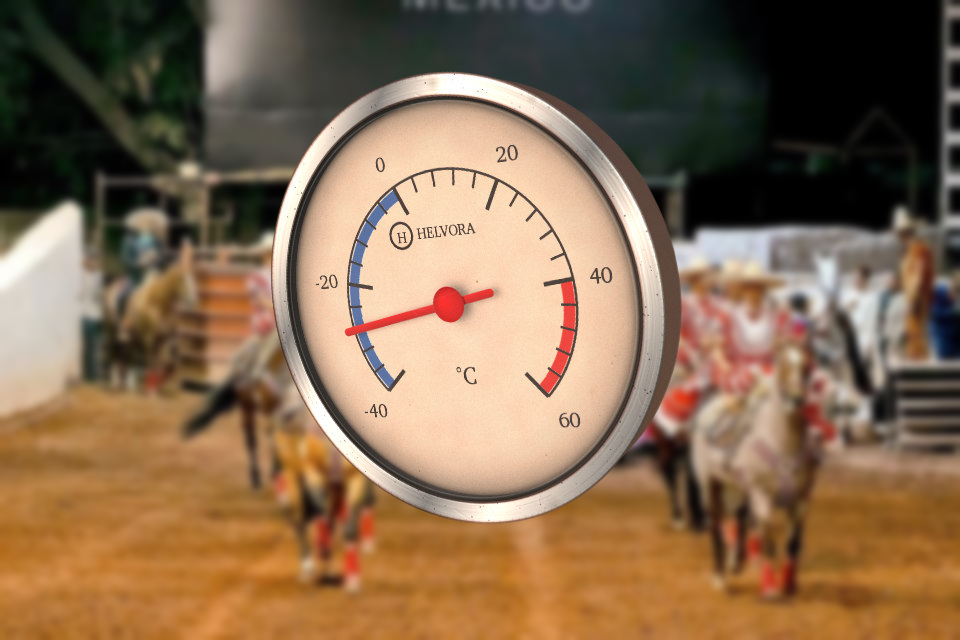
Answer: value=-28 unit=°C
